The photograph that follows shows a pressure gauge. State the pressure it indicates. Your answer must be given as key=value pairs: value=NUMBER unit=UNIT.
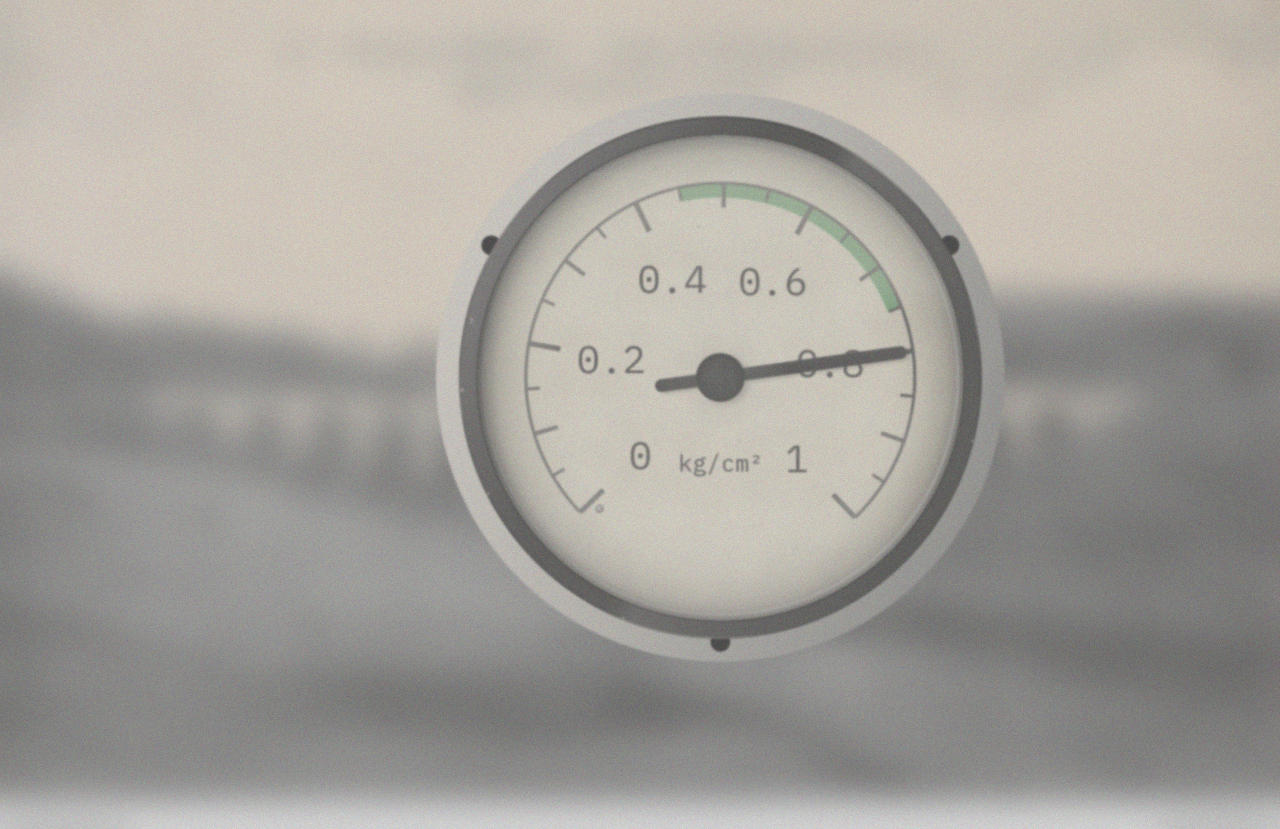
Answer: value=0.8 unit=kg/cm²
